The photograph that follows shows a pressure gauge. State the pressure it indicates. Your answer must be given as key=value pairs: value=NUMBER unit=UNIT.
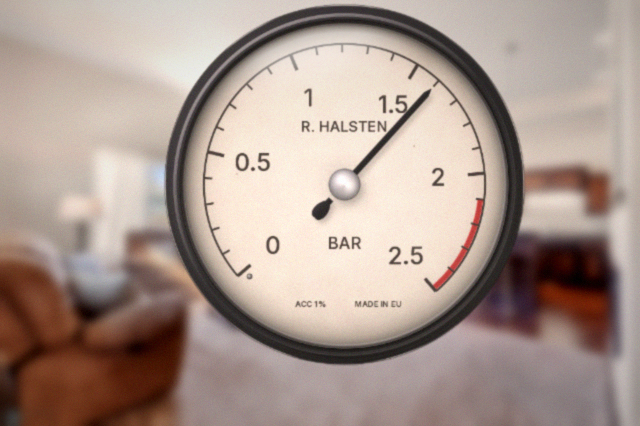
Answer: value=1.6 unit=bar
